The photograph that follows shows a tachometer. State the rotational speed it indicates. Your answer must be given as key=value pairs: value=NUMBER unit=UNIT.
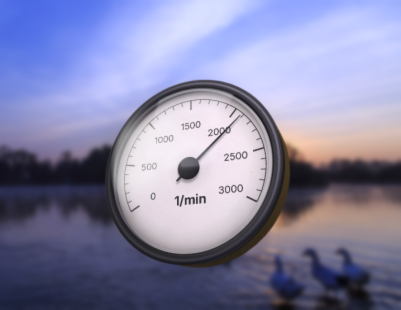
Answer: value=2100 unit=rpm
